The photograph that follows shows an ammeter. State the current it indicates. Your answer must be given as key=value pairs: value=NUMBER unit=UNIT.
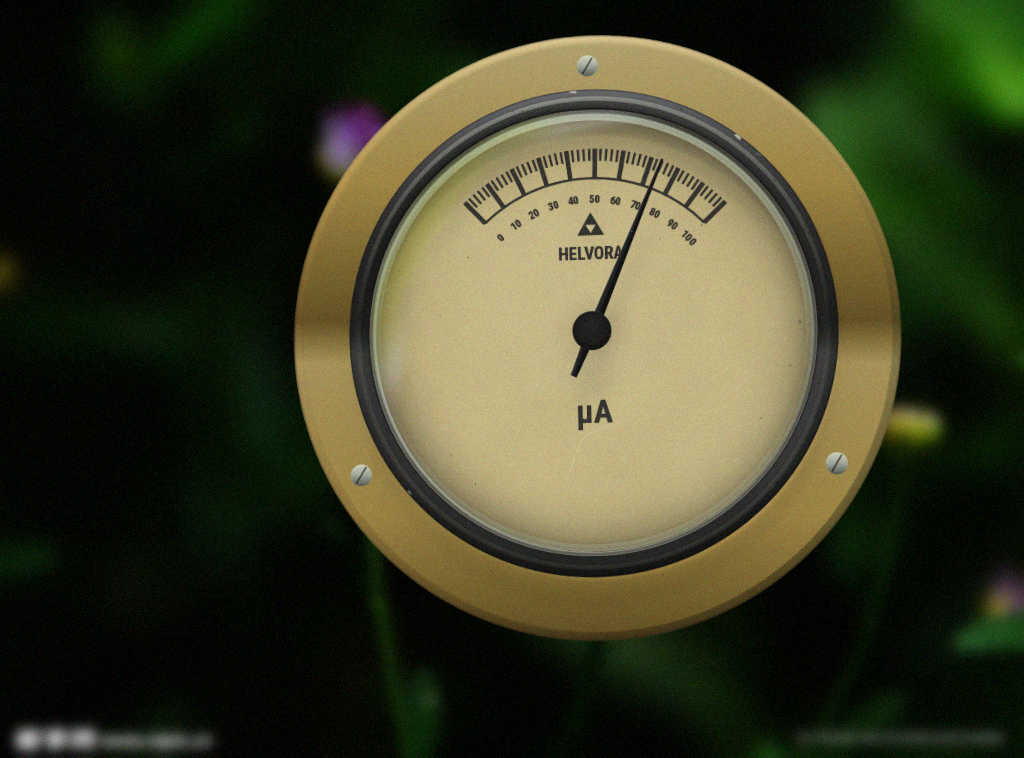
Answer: value=74 unit=µA
